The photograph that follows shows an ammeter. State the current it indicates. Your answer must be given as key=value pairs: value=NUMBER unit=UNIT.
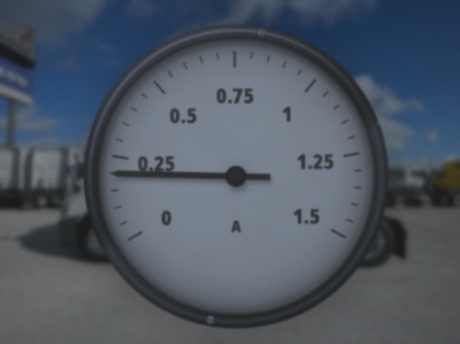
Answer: value=0.2 unit=A
